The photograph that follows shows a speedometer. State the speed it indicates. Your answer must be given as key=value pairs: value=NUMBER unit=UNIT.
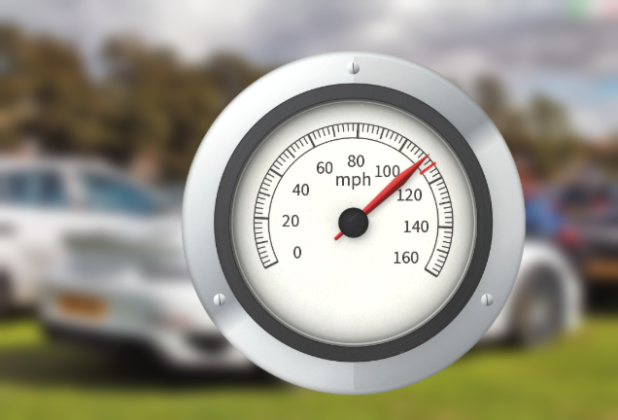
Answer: value=110 unit=mph
